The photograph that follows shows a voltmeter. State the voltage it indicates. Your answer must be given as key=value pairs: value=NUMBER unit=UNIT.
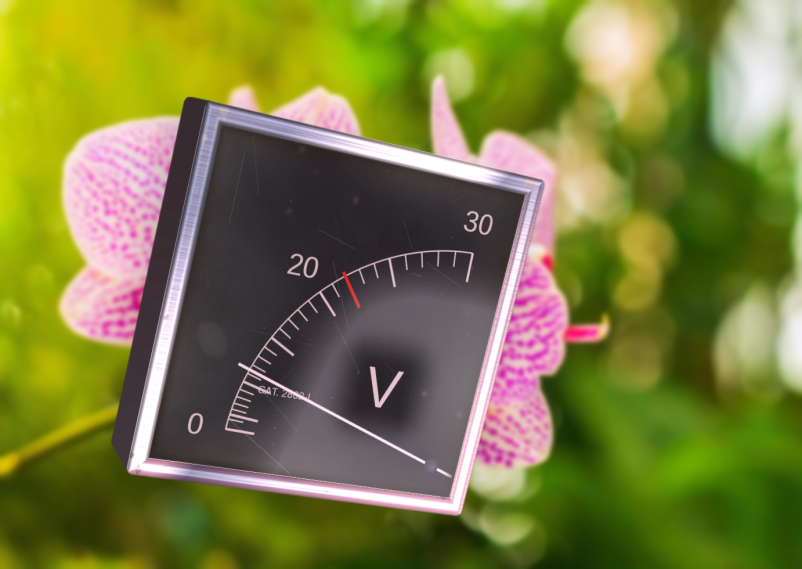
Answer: value=11.5 unit=V
